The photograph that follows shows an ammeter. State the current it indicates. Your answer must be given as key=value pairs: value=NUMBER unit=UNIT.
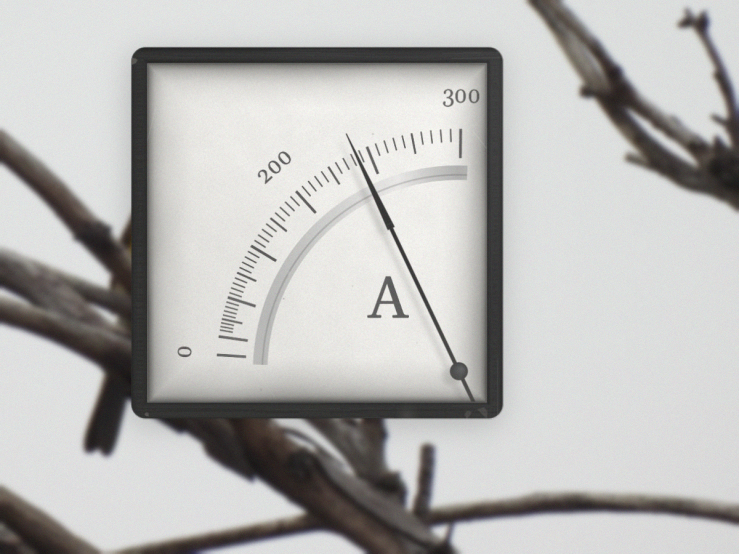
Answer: value=242.5 unit=A
